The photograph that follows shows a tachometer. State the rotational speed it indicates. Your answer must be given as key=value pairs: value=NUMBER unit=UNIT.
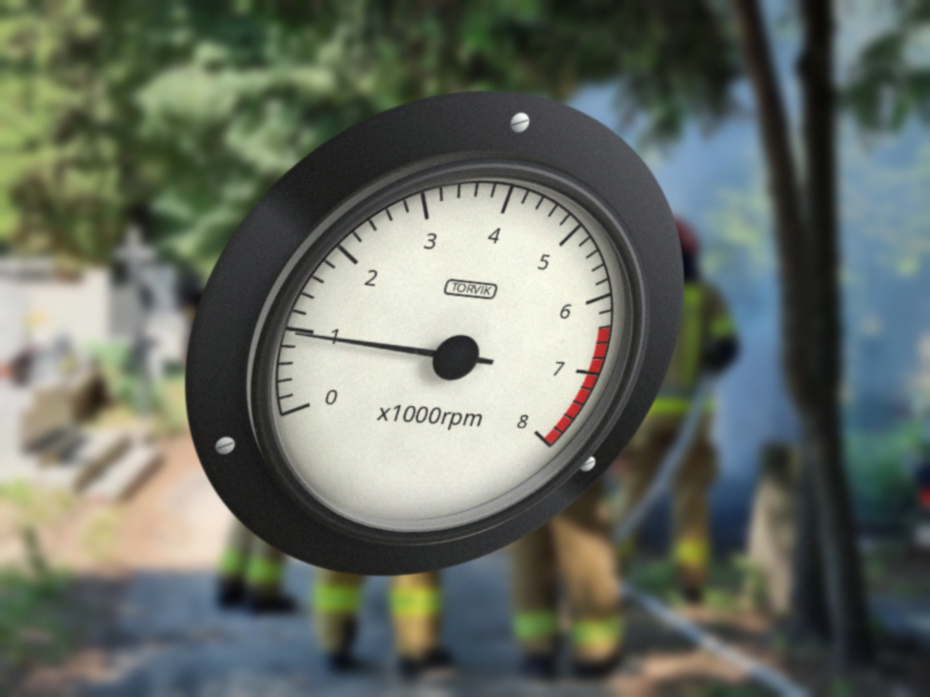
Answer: value=1000 unit=rpm
